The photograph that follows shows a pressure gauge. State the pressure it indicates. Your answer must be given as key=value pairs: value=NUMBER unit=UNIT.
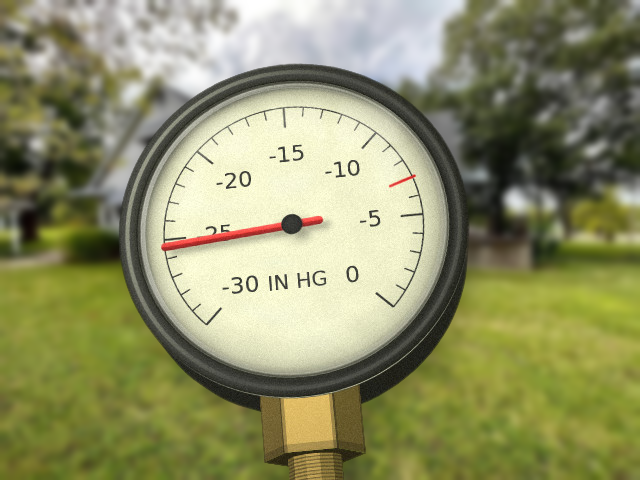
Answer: value=-25.5 unit=inHg
